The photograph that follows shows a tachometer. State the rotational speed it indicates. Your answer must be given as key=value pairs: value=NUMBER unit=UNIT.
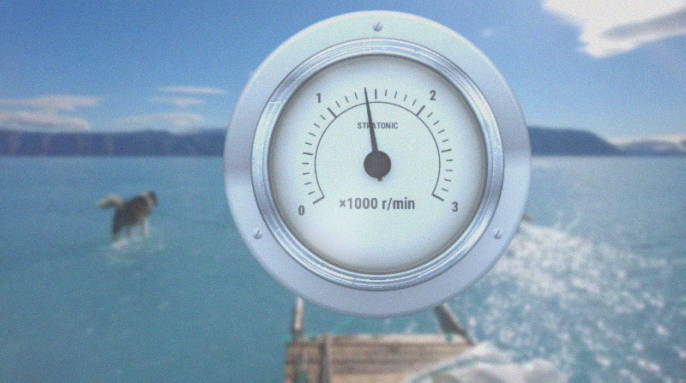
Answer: value=1400 unit=rpm
